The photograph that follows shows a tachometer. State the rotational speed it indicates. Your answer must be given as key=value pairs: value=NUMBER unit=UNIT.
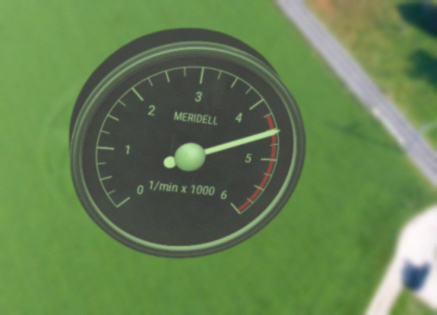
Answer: value=4500 unit=rpm
